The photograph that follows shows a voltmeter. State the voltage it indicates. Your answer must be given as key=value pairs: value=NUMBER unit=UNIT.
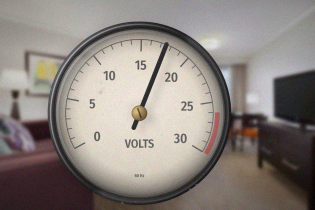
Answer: value=17.5 unit=V
